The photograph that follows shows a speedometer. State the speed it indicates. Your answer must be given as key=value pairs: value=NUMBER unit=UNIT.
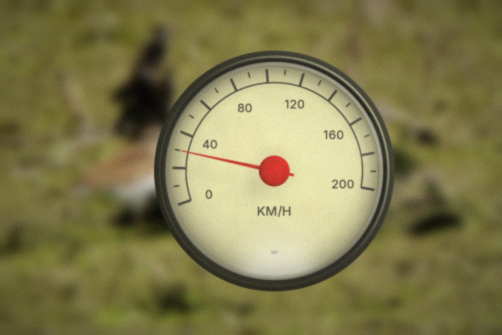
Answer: value=30 unit=km/h
